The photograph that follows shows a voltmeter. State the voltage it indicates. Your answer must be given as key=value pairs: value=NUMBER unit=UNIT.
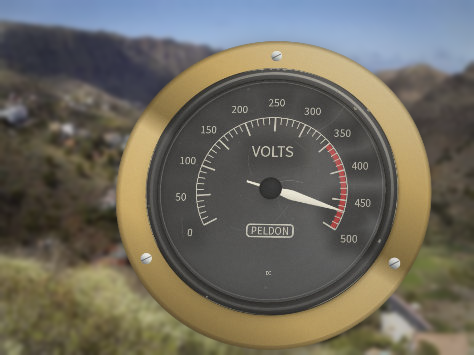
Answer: value=470 unit=V
